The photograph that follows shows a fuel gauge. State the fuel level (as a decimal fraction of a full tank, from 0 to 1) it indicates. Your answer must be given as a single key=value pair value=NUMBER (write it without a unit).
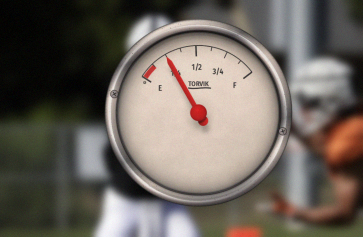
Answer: value=0.25
